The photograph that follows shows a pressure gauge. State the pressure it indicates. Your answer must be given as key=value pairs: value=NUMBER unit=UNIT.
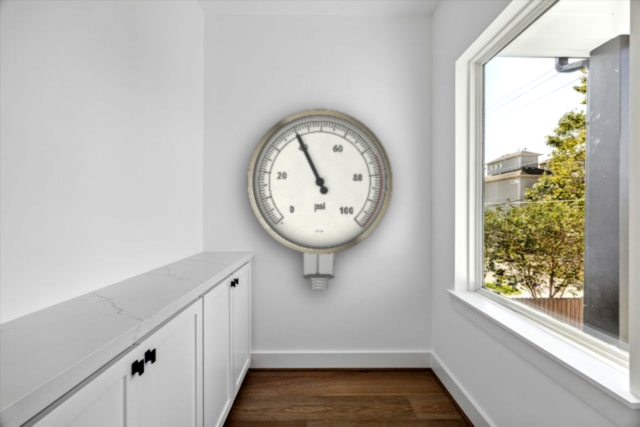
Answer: value=40 unit=psi
